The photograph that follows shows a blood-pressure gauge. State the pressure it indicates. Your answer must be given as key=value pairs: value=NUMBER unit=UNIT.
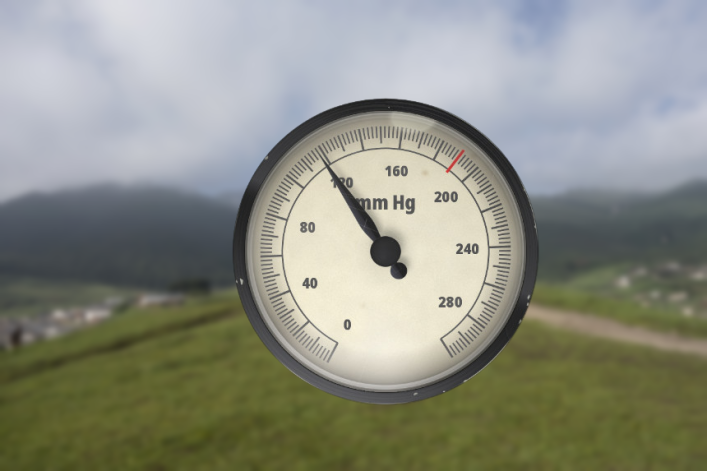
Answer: value=118 unit=mmHg
